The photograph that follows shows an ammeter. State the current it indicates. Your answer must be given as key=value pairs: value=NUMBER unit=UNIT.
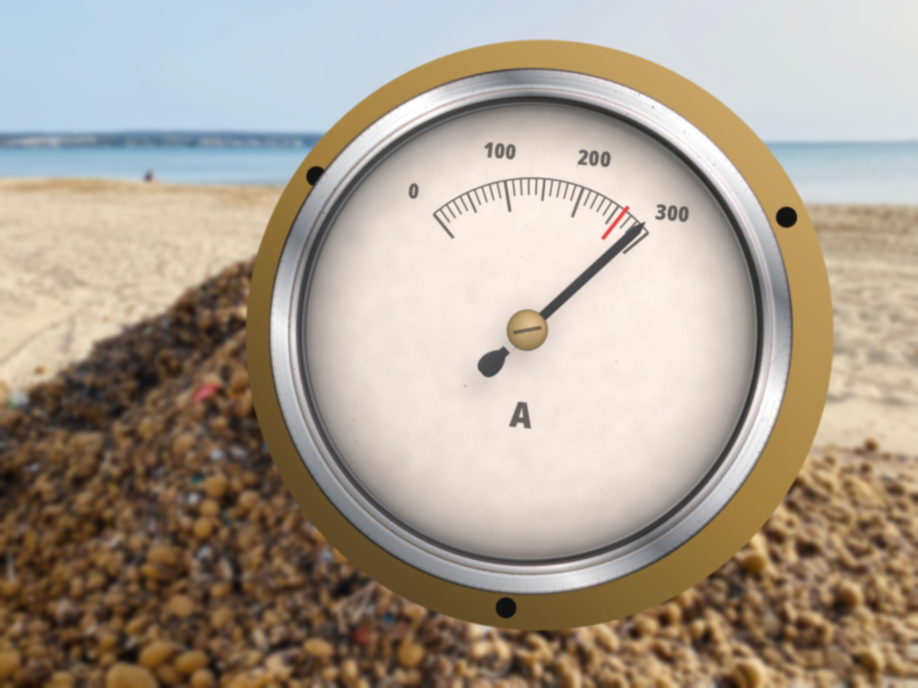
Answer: value=290 unit=A
